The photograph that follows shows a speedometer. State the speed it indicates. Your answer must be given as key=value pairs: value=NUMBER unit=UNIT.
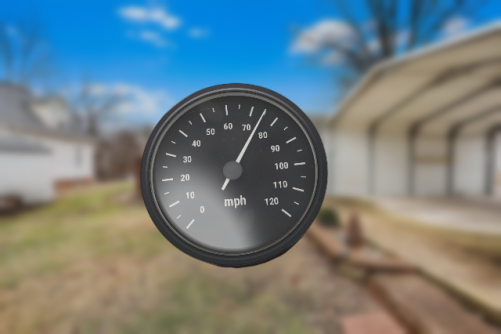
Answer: value=75 unit=mph
